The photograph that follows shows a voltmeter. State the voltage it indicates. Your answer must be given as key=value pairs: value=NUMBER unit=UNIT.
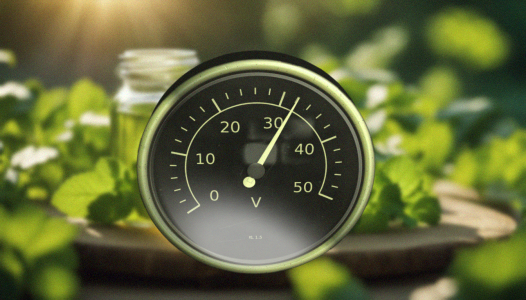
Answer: value=32 unit=V
